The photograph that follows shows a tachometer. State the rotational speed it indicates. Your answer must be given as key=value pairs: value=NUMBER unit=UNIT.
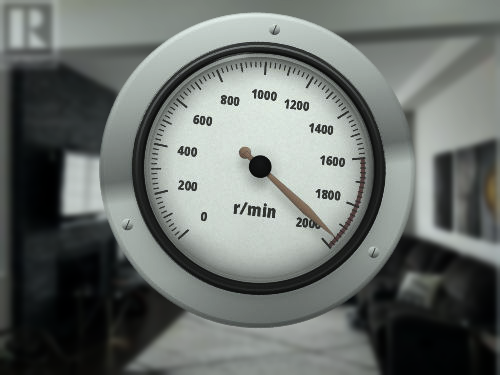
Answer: value=1960 unit=rpm
